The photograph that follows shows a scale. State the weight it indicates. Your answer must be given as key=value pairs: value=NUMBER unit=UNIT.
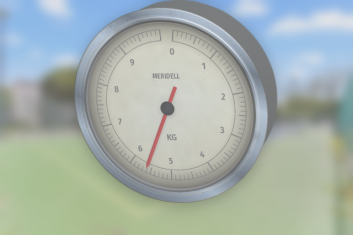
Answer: value=5.6 unit=kg
